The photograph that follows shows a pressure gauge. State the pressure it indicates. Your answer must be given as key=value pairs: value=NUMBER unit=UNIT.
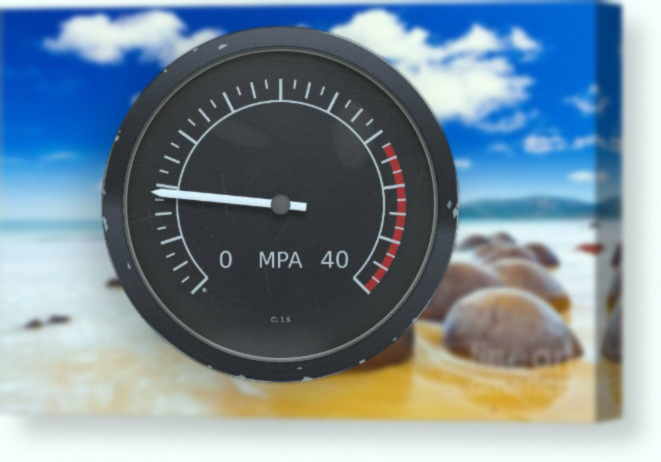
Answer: value=7.5 unit=MPa
